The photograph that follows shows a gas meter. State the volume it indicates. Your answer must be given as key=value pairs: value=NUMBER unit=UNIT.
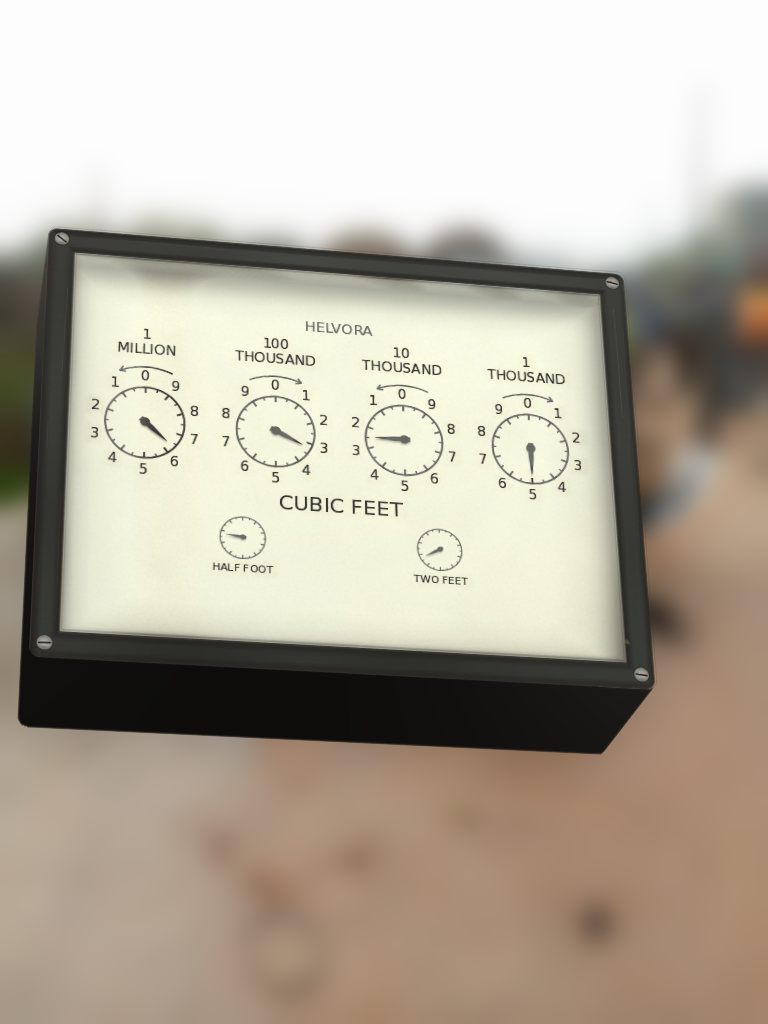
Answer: value=632500 unit=ft³
